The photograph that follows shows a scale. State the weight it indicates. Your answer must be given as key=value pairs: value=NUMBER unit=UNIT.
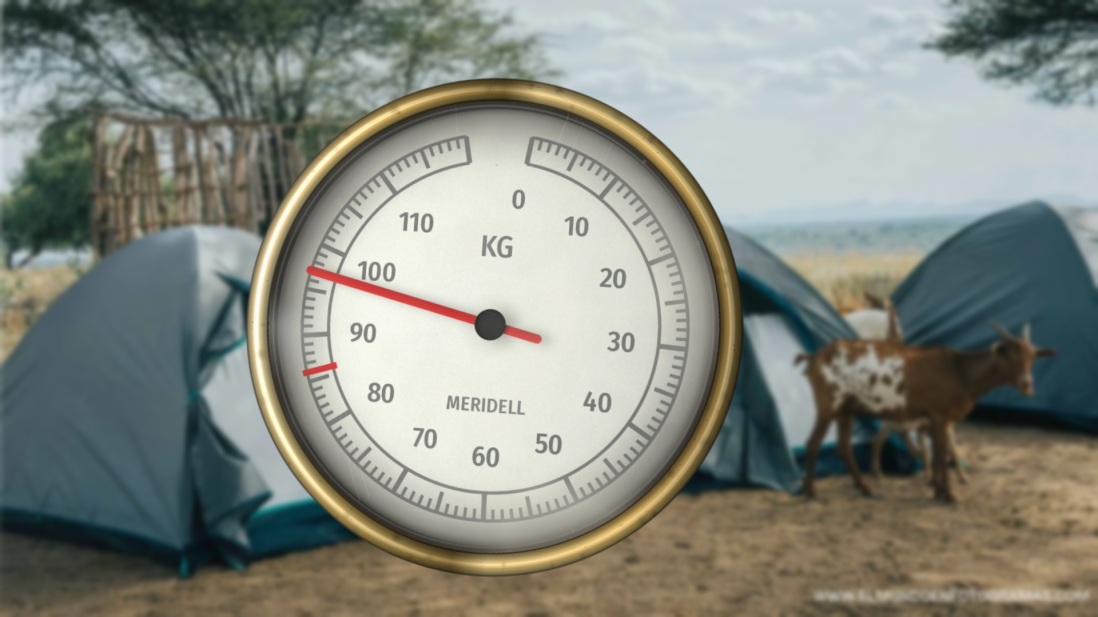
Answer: value=97 unit=kg
